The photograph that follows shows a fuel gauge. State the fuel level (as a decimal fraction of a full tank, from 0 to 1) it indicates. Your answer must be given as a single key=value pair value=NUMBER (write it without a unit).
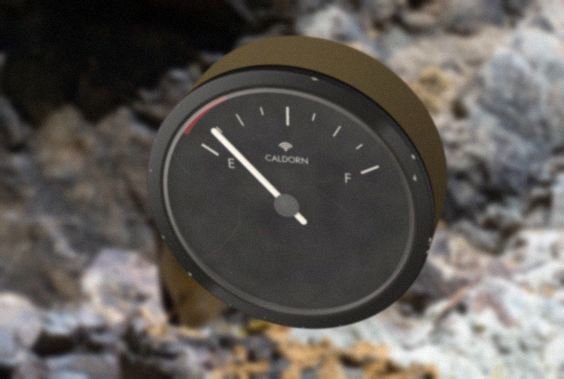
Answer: value=0.125
